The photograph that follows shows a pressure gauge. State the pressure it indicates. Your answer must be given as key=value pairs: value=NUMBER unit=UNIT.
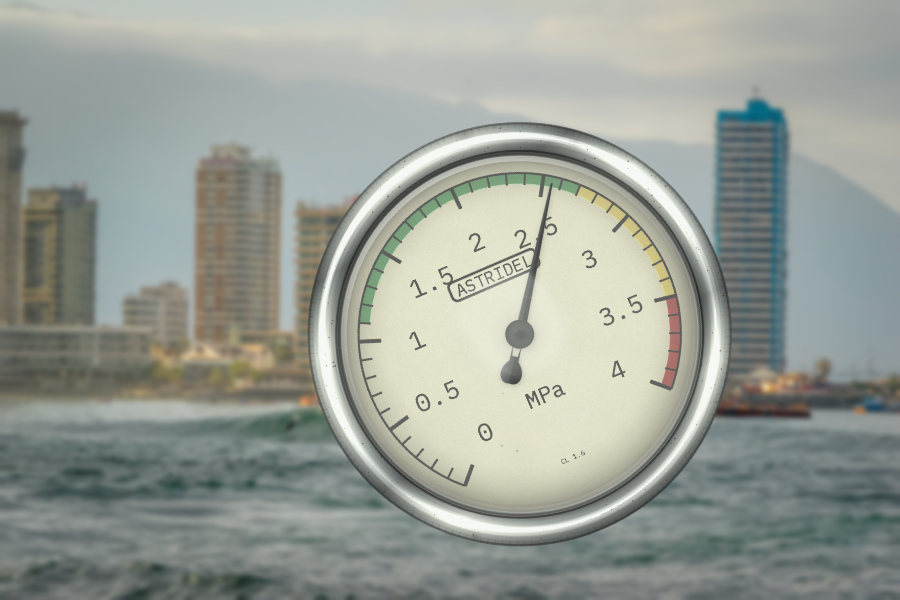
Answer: value=2.55 unit=MPa
